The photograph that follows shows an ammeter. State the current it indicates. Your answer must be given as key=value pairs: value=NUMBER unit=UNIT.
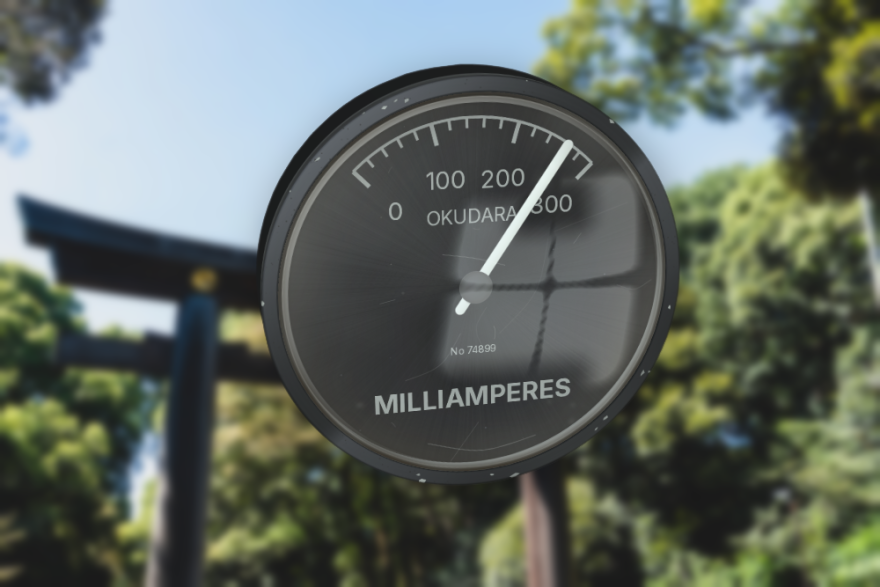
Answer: value=260 unit=mA
